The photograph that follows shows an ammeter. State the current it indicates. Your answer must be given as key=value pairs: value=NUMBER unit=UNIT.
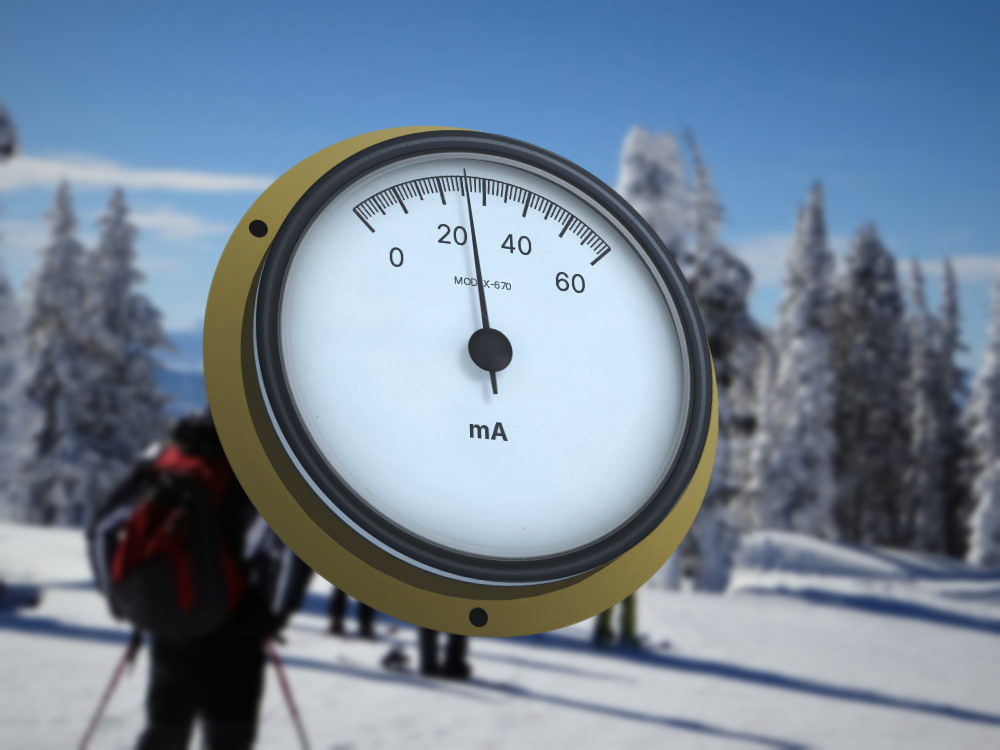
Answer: value=25 unit=mA
